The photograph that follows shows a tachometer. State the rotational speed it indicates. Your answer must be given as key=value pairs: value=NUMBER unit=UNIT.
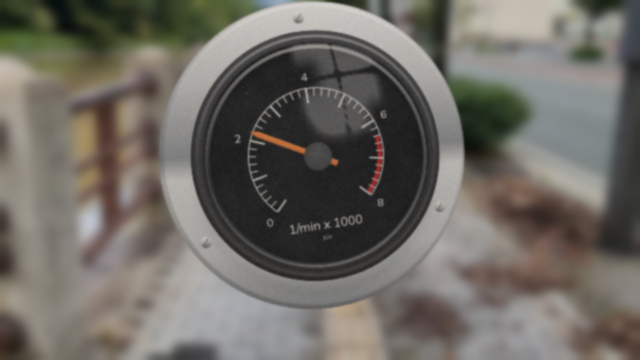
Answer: value=2200 unit=rpm
